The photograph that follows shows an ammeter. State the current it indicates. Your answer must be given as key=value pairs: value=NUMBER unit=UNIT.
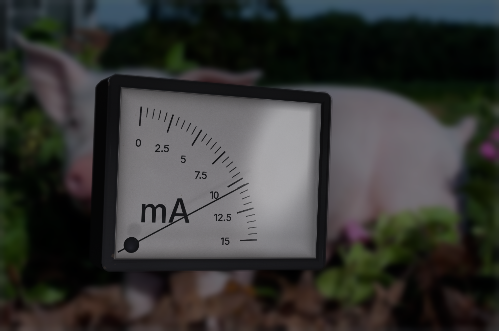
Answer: value=10.5 unit=mA
